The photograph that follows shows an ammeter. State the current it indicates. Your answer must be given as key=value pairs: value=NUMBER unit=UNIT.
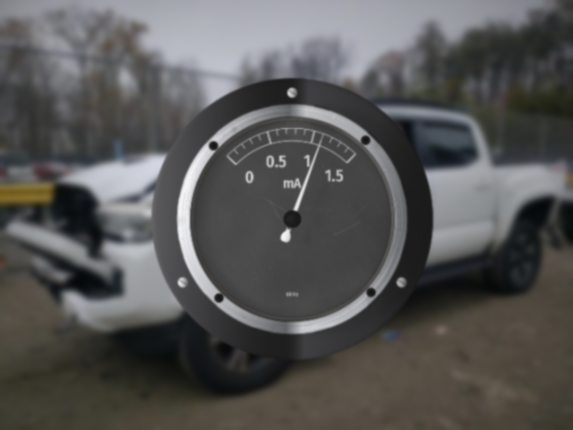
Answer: value=1.1 unit=mA
